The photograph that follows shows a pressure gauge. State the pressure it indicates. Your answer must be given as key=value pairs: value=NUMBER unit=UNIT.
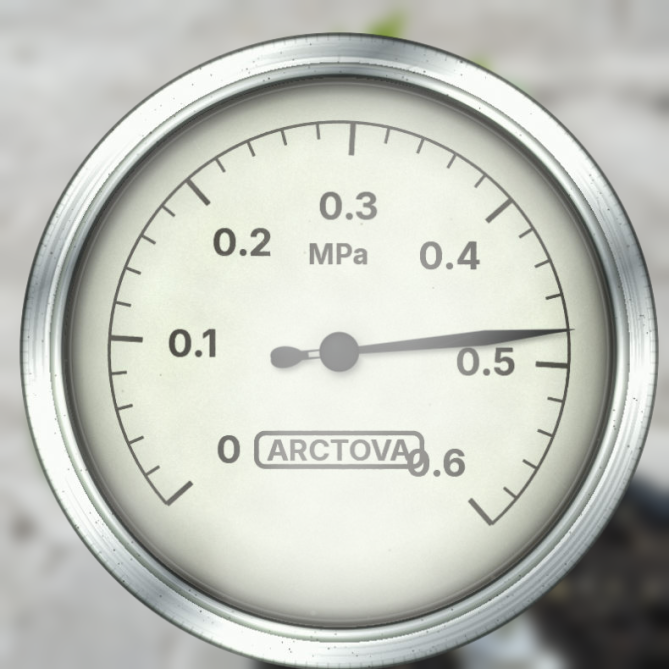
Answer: value=0.48 unit=MPa
